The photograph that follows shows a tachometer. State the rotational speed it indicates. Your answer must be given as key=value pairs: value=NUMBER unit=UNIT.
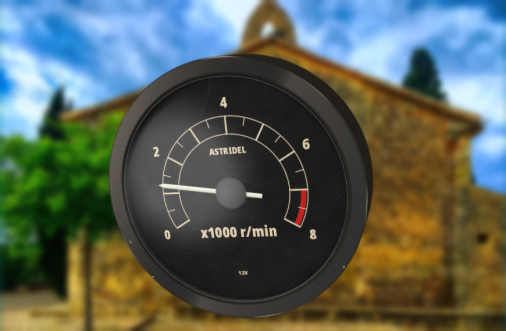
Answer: value=1250 unit=rpm
